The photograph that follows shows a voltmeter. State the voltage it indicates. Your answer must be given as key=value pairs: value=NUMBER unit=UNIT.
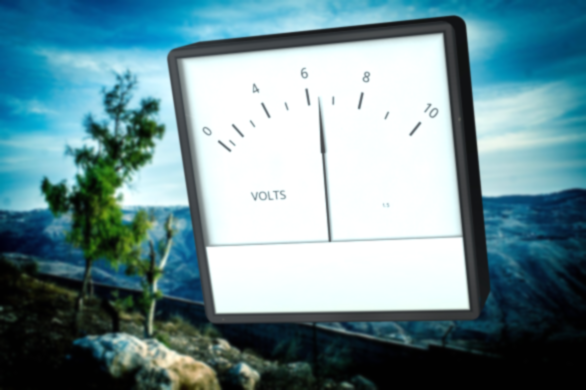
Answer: value=6.5 unit=V
